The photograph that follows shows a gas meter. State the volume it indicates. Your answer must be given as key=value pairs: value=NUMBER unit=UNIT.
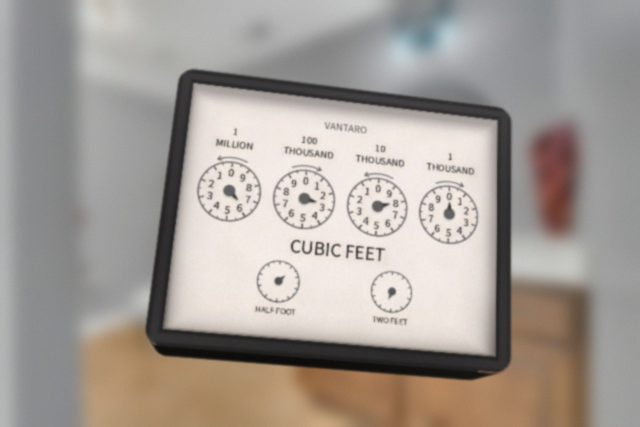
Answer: value=628000 unit=ft³
